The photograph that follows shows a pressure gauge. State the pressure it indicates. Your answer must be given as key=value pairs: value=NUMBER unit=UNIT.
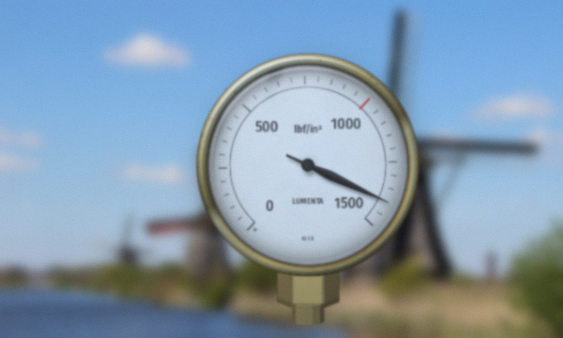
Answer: value=1400 unit=psi
